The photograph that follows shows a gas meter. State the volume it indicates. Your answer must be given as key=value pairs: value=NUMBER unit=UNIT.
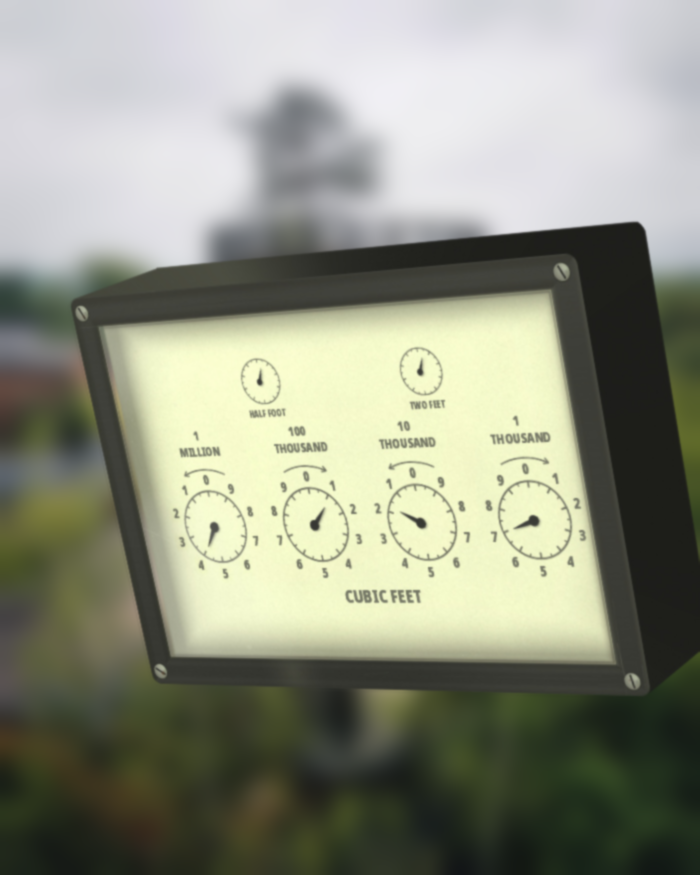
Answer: value=411700 unit=ft³
